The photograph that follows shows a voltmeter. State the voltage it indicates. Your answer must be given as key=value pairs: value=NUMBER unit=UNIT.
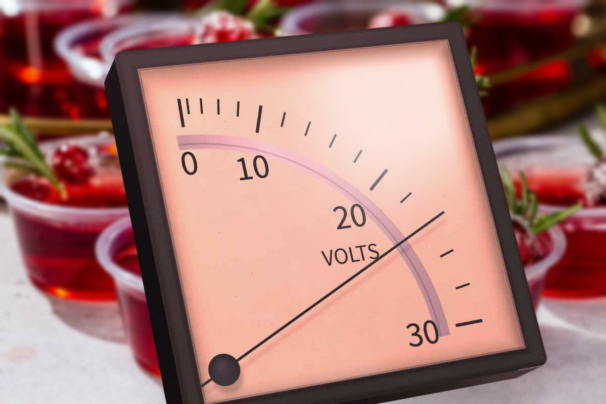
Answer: value=24 unit=V
